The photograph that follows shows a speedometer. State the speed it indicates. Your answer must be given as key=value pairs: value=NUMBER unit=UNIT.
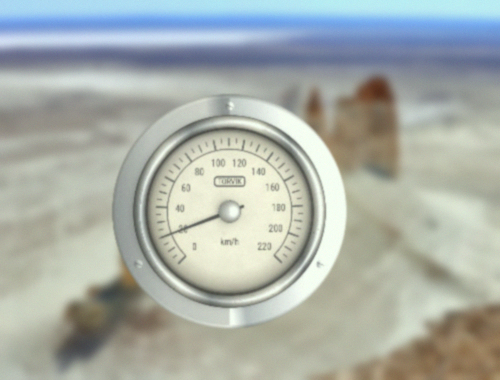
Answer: value=20 unit=km/h
